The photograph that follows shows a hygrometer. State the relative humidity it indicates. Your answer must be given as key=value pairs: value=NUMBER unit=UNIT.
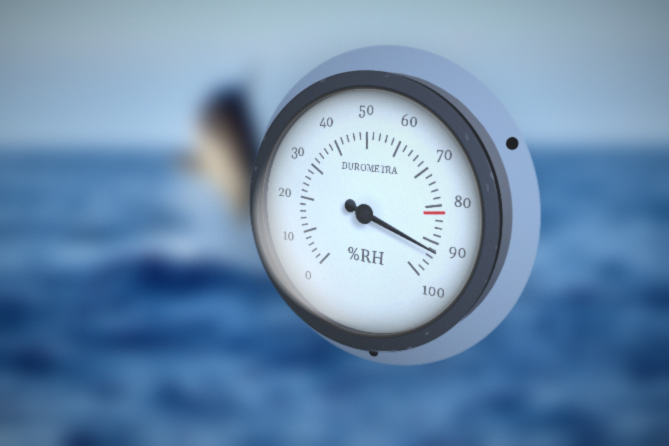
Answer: value=92 unit=%
